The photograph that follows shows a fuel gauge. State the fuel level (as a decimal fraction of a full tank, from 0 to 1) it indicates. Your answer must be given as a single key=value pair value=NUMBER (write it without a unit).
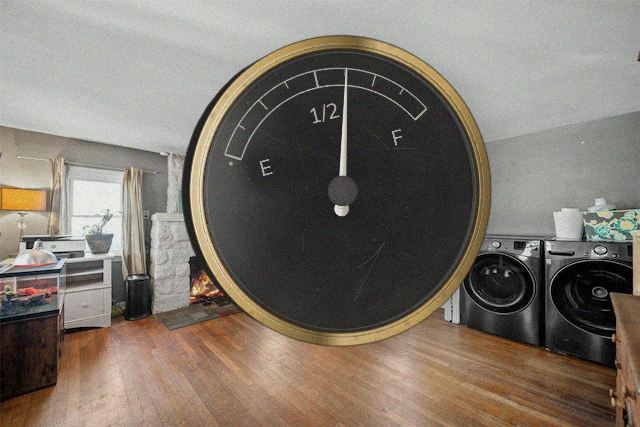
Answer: value=0.625
